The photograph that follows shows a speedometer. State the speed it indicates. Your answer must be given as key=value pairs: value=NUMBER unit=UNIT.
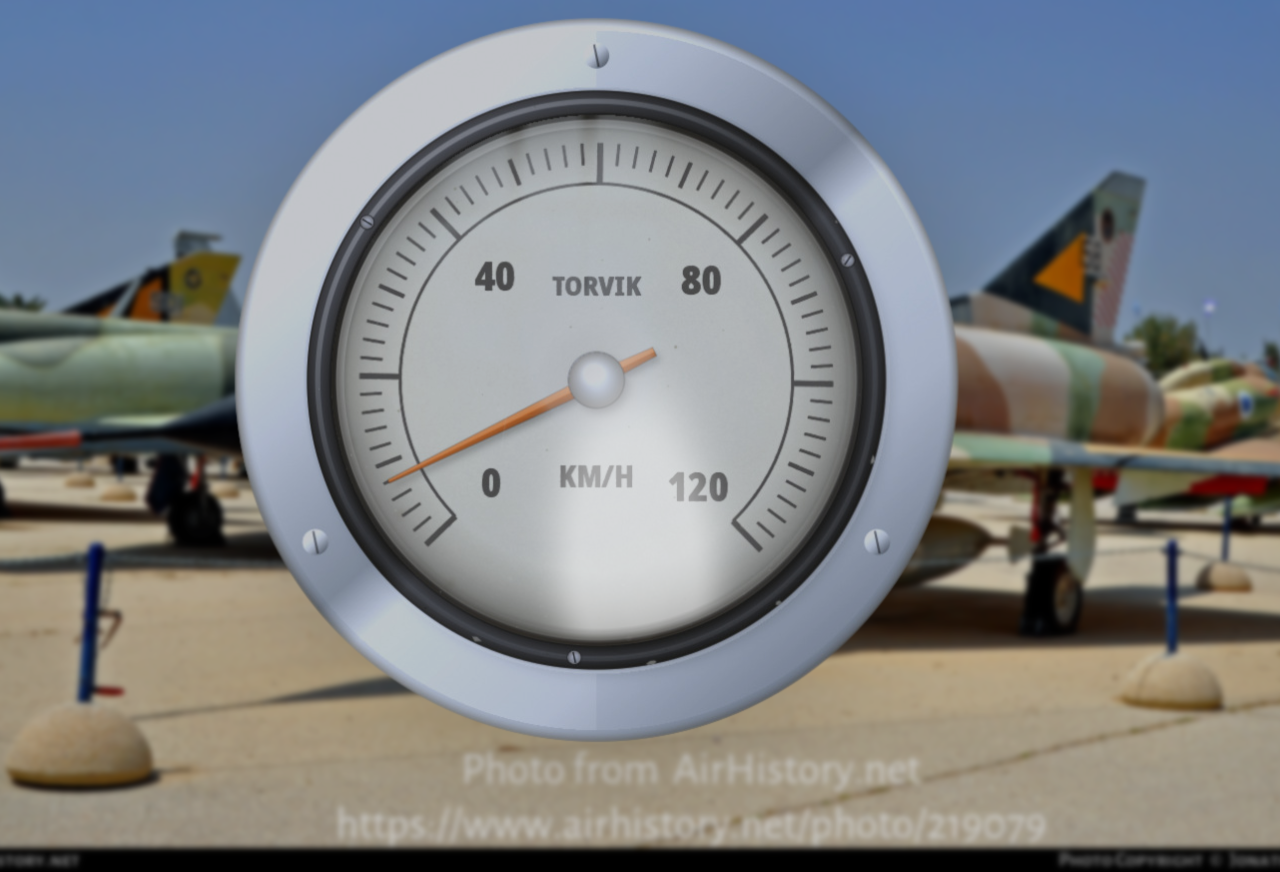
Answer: value=8 unit=km/h
